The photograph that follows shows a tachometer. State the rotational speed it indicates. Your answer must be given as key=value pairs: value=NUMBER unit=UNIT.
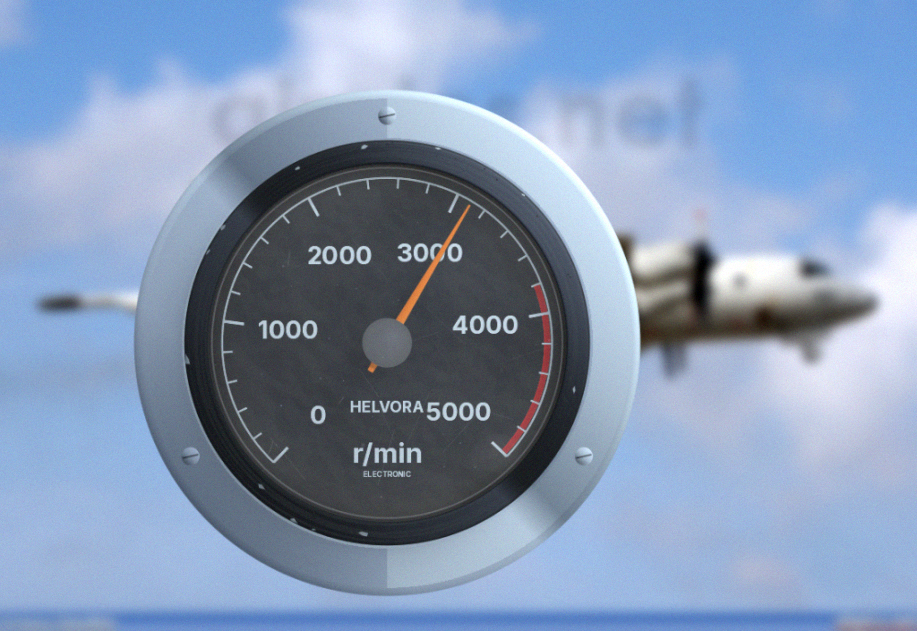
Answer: value=3100 unit=rpm
